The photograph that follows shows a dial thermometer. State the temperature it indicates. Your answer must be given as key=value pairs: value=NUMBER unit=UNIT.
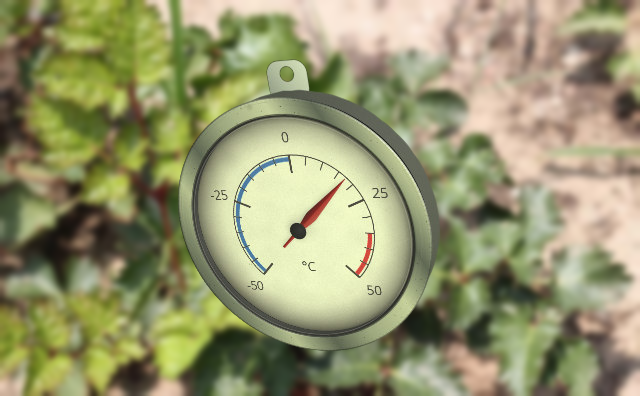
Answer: value=17.5 unit=°C
